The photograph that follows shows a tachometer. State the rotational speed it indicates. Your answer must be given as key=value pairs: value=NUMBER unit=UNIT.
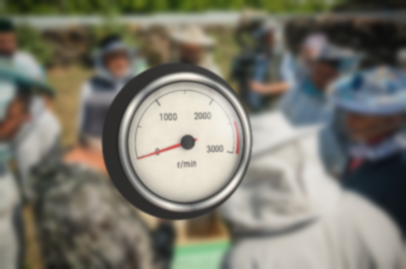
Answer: value=0 unit=rpm
